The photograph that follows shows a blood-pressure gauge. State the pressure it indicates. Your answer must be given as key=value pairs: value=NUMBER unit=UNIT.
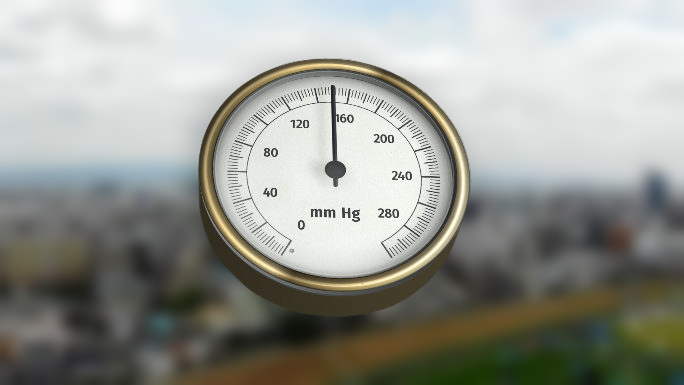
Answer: value=150 unit=mmHg
